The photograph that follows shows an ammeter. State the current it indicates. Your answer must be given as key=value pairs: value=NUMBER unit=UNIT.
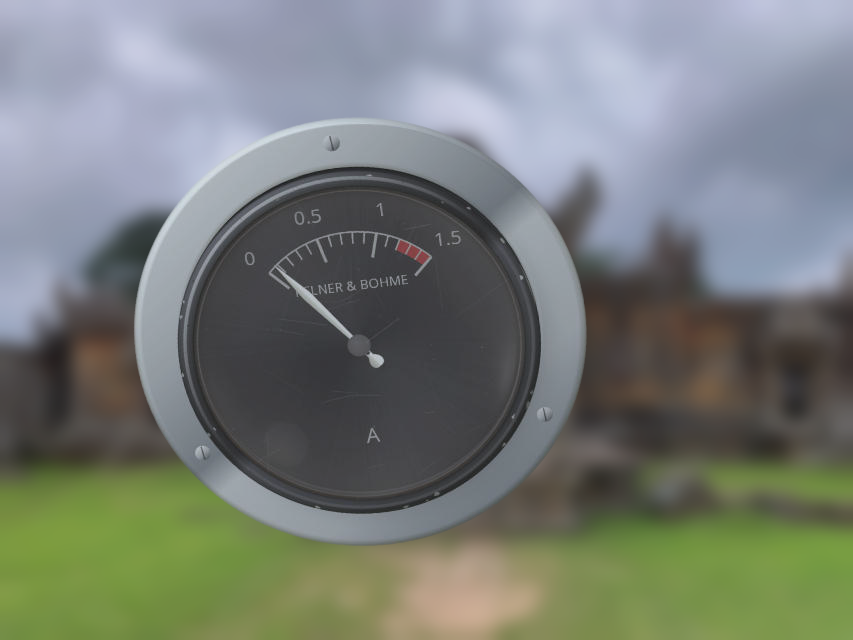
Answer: value=0.1 unit=A
